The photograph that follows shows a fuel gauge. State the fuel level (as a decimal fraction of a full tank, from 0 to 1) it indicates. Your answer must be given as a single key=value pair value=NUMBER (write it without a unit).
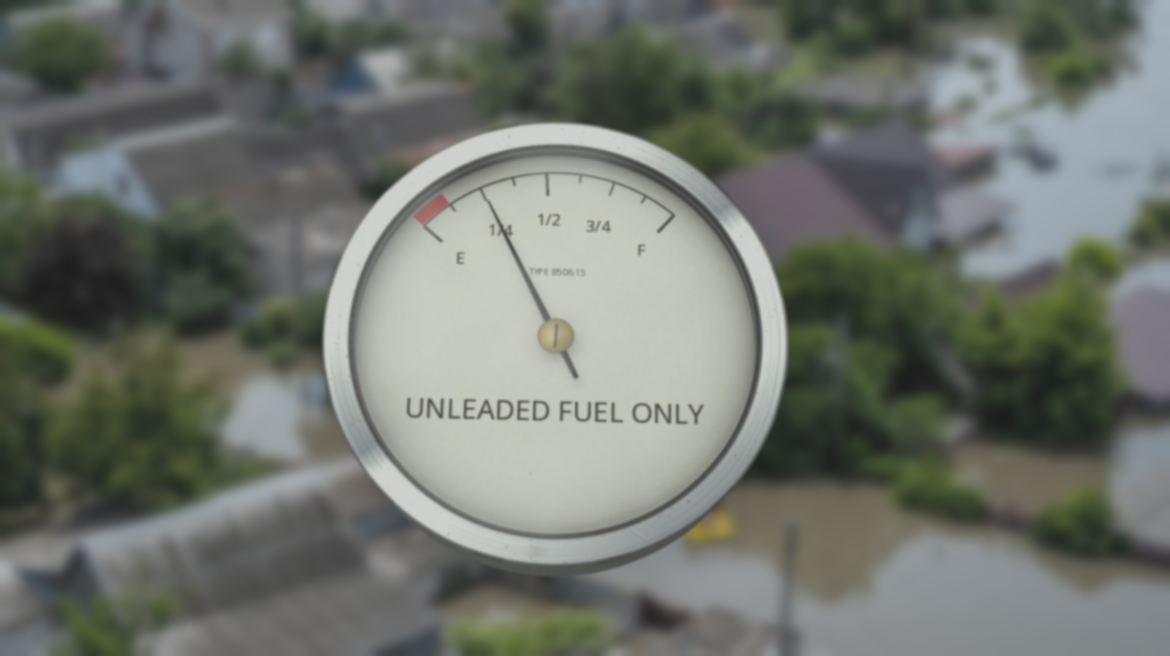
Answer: value=0.25
